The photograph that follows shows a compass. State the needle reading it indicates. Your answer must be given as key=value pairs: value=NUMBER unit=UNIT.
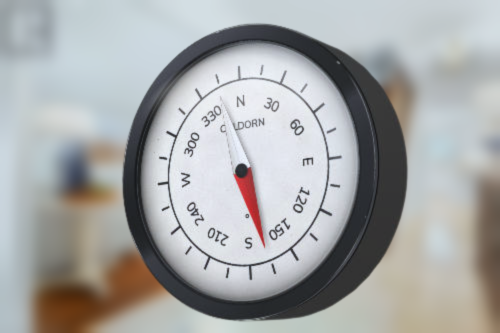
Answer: value=165 unit=°
